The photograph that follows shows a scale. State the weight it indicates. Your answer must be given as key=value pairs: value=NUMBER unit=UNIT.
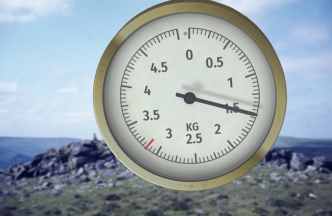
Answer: value=1.5 unit=kg
